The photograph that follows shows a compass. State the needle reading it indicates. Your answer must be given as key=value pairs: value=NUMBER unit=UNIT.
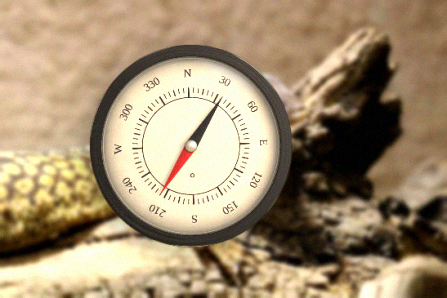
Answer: value=215 unit=°
